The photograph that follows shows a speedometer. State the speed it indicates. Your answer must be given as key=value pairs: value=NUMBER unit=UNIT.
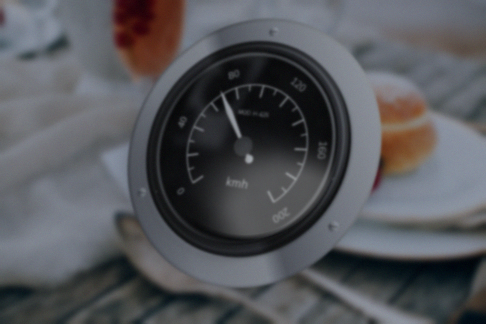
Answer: value=70 unit=km/h
